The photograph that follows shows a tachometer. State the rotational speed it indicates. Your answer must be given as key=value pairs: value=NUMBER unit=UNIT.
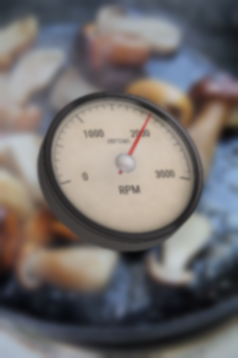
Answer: value=2000 unit=rpm
